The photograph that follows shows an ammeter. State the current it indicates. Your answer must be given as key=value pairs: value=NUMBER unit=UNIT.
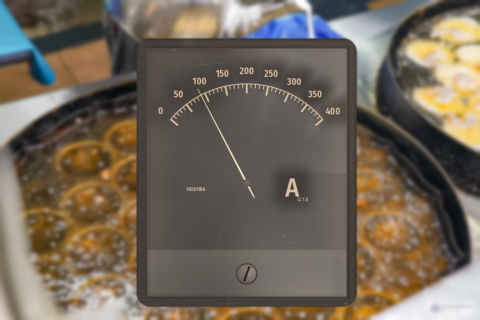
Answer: value=90 unit=A
